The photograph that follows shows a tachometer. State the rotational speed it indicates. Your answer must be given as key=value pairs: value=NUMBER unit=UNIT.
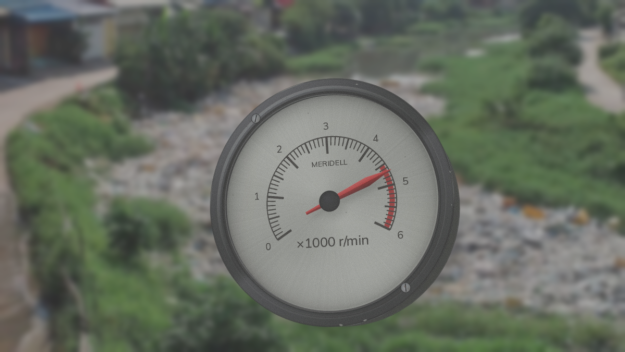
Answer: value=4700 unit=rpm
